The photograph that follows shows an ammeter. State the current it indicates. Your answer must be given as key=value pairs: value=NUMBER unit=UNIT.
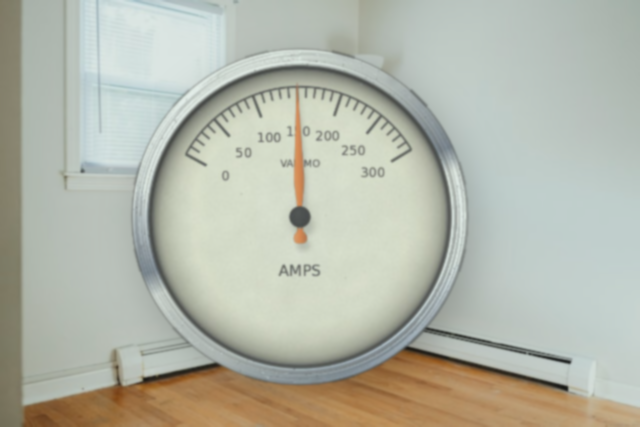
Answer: value=150 unit=A
